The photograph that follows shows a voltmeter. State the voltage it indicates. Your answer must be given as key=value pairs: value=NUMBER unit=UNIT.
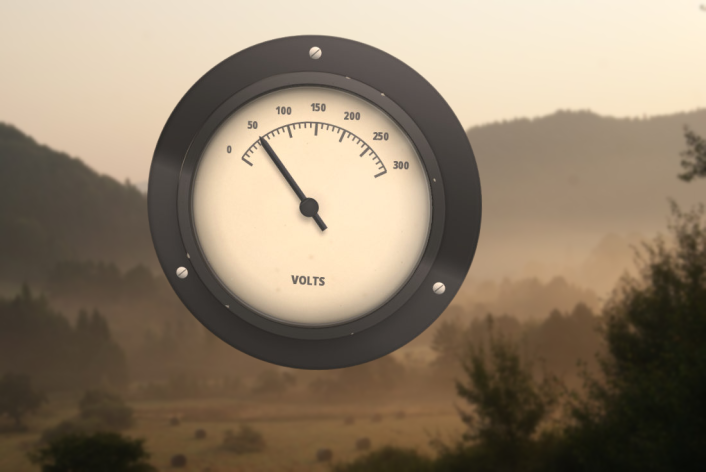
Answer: value=50 unit=V
